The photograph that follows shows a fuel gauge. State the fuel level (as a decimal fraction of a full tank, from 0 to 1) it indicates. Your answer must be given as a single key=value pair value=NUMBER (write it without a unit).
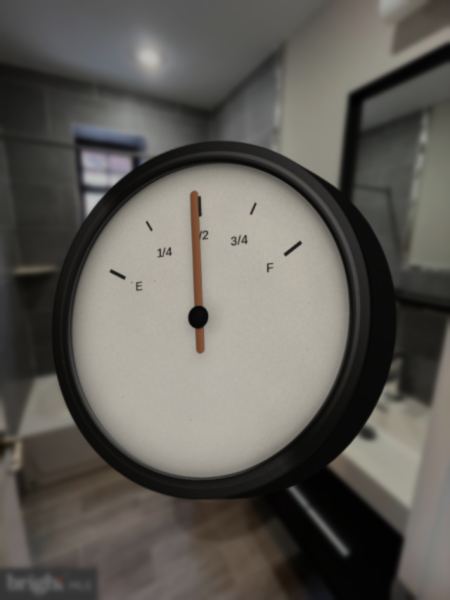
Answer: value=0.5
